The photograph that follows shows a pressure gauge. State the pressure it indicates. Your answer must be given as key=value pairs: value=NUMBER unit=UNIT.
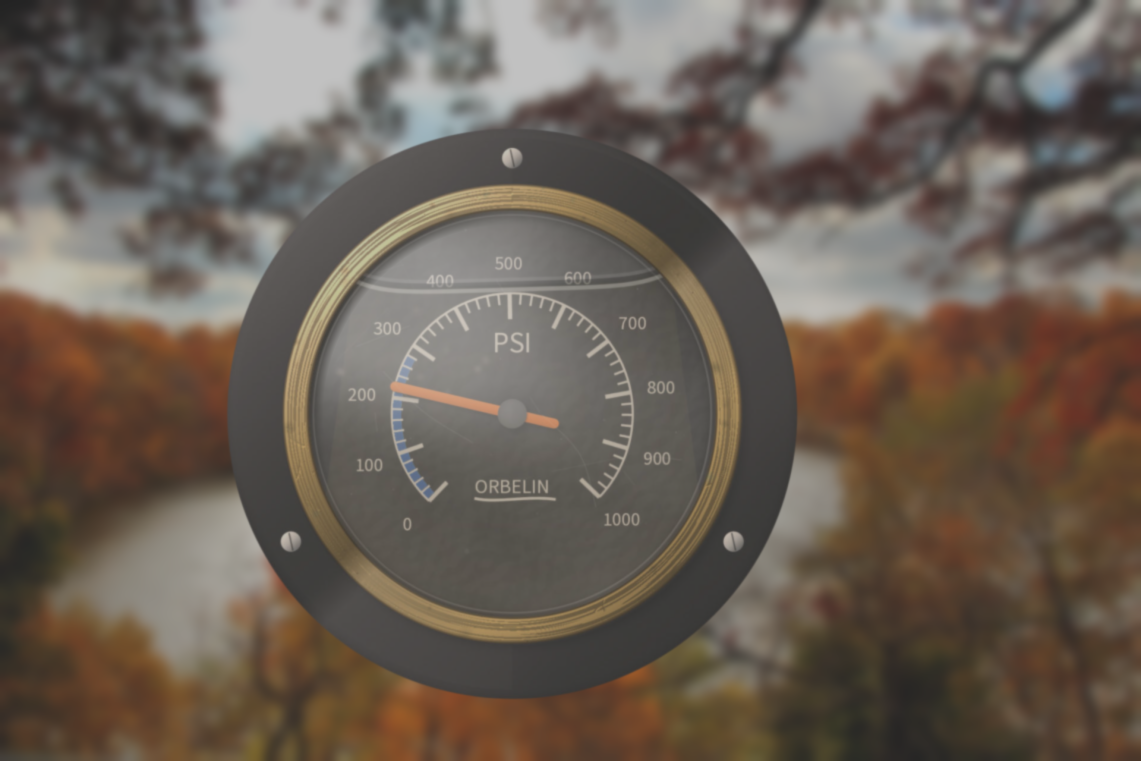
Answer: value=220 unit=psi
